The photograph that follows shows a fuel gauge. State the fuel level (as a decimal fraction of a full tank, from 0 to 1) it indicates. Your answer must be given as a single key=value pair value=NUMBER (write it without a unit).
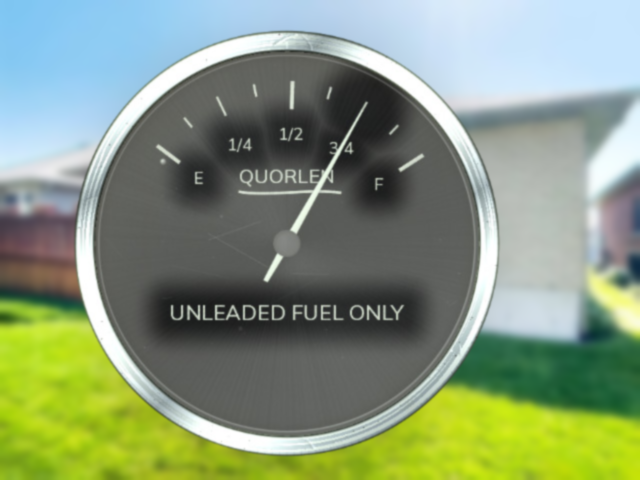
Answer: value=0.75
